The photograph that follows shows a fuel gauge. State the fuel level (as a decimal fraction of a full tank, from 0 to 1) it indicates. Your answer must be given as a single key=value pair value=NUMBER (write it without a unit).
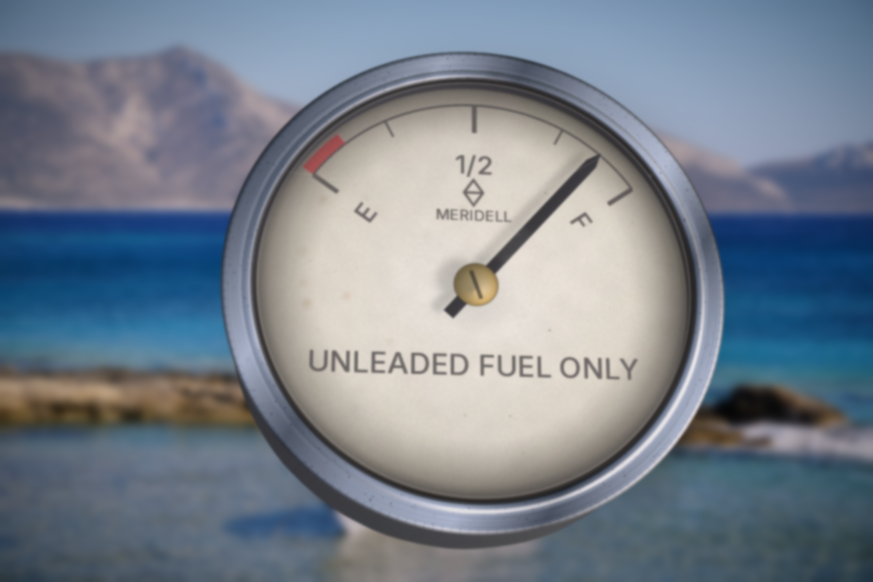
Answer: value=0.875
